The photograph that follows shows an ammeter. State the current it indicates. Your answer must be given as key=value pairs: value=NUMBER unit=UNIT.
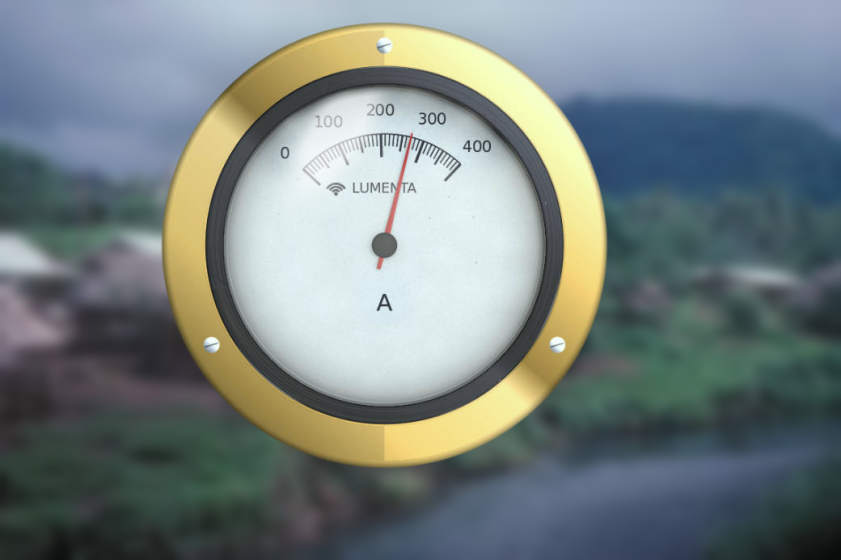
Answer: value=270 unit=A
